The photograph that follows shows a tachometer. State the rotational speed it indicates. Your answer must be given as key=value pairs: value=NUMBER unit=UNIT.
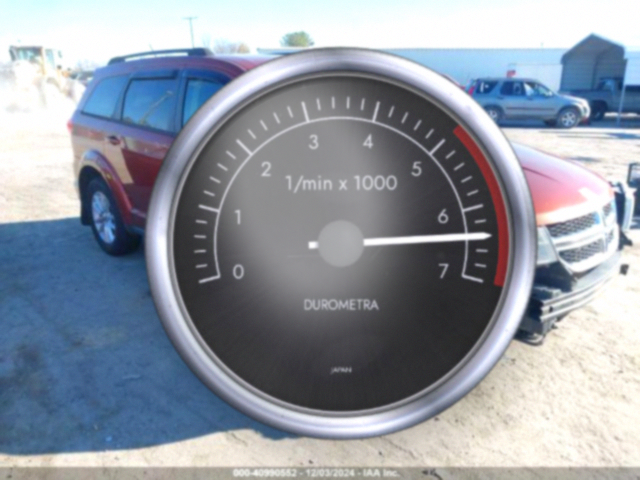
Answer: value=6400 unit=rpm
